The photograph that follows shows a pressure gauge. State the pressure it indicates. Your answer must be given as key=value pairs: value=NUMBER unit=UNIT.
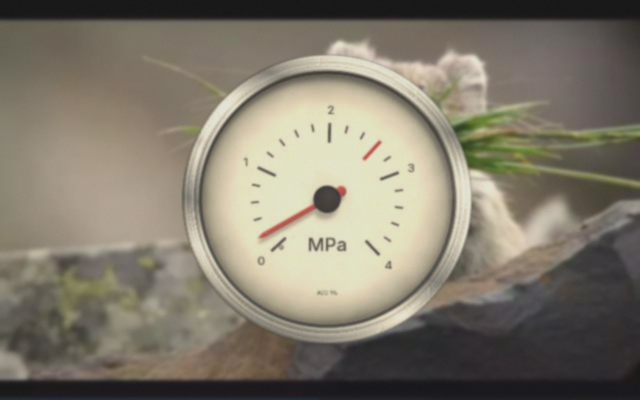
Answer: value=0.2 unit=MPa
